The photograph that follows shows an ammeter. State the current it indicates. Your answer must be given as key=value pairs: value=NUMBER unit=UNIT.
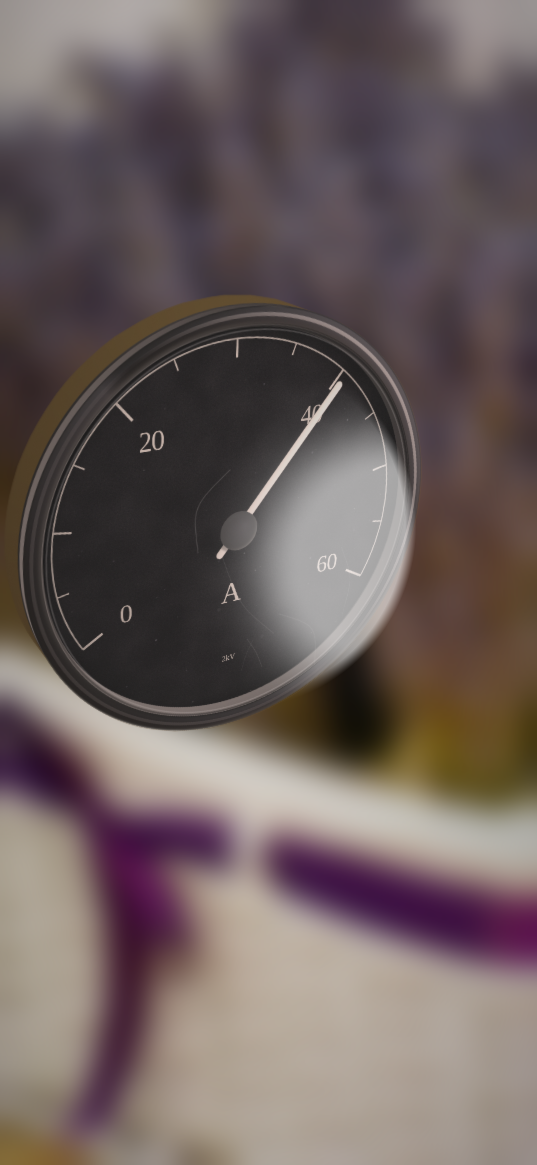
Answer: value=40 unit=A
